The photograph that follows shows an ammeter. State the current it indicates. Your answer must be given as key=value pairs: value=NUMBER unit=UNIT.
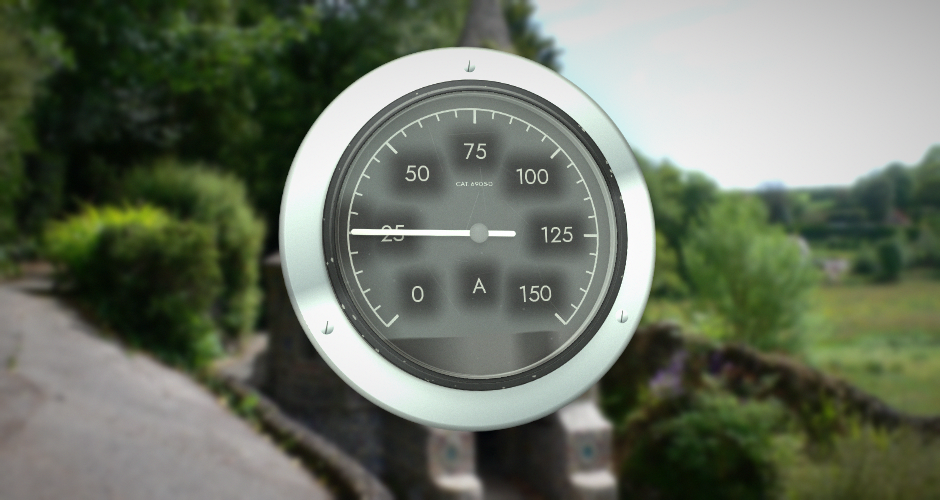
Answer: value=25 unit=A
